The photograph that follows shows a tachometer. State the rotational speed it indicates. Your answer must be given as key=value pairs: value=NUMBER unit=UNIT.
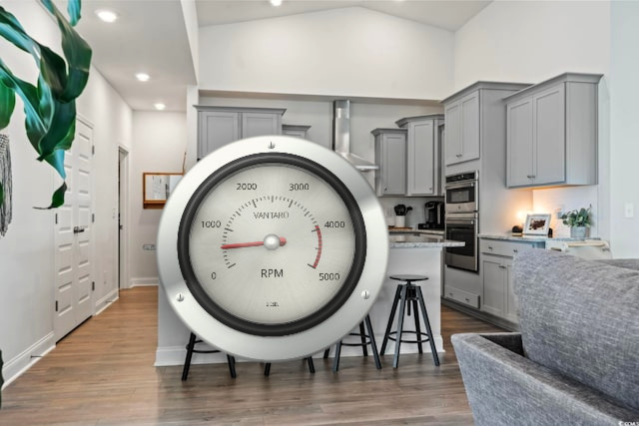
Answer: value=500 unit=rpm
